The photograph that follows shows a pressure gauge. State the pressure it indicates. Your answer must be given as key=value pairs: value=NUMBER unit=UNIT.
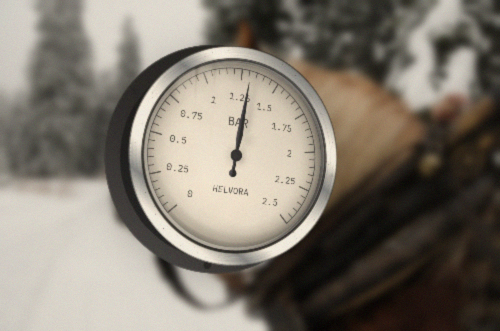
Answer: value=1.3 unit=bar
